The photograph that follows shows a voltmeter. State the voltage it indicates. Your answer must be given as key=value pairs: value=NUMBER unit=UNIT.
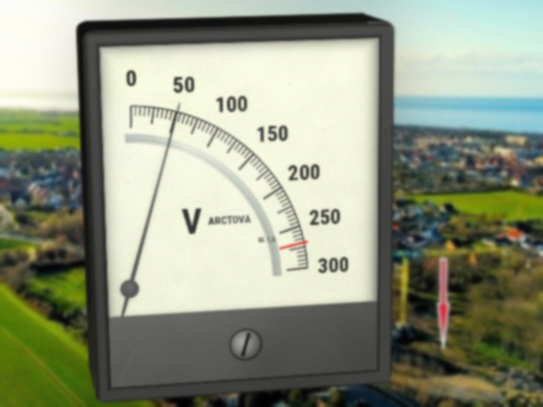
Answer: value=50 unit=V
